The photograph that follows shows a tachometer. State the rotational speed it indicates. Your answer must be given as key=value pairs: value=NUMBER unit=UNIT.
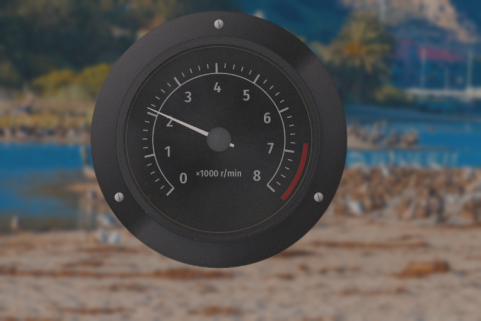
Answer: value=2100 unit=rpm
